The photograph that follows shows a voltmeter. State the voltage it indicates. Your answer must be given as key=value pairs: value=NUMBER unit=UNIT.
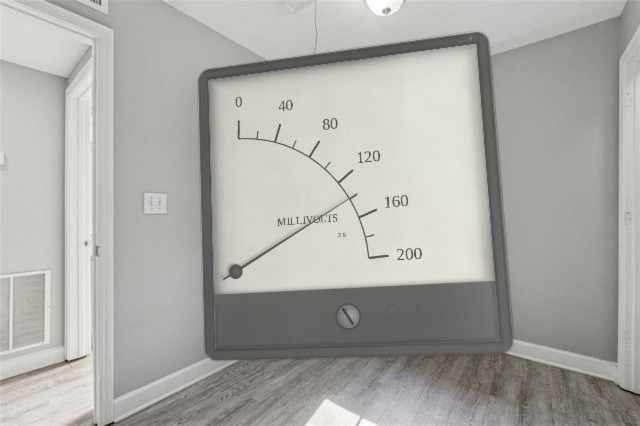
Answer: value=140 unit=mV
